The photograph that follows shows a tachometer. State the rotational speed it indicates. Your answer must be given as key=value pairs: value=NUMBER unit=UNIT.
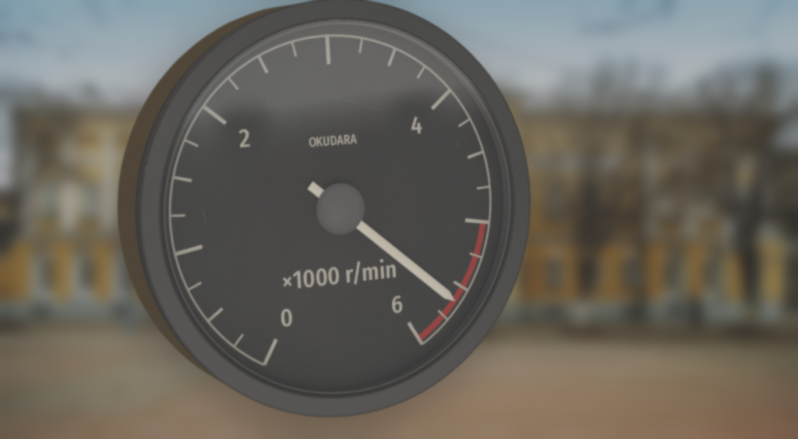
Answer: value=5625 unit=rpm
